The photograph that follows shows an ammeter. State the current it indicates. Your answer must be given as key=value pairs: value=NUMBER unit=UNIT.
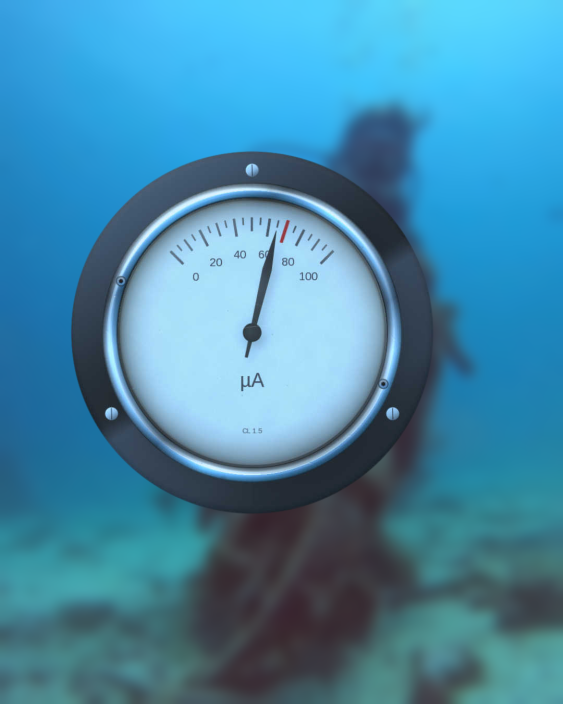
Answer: value=65 unit=µA
